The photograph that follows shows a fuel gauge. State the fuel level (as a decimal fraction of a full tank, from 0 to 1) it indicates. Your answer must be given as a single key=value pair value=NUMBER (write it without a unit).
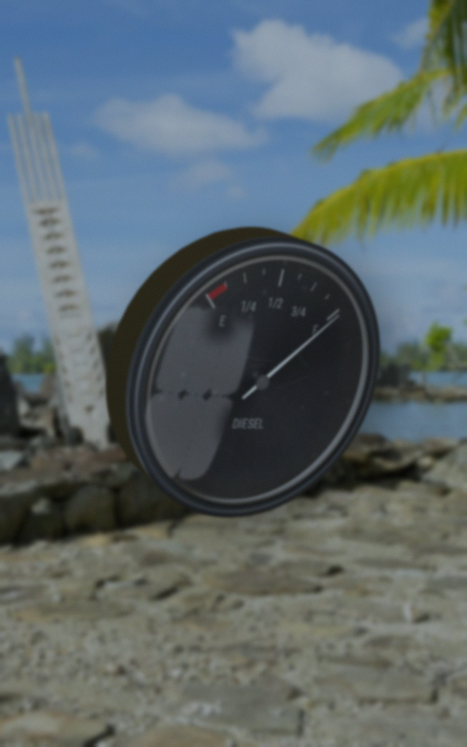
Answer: value=1
